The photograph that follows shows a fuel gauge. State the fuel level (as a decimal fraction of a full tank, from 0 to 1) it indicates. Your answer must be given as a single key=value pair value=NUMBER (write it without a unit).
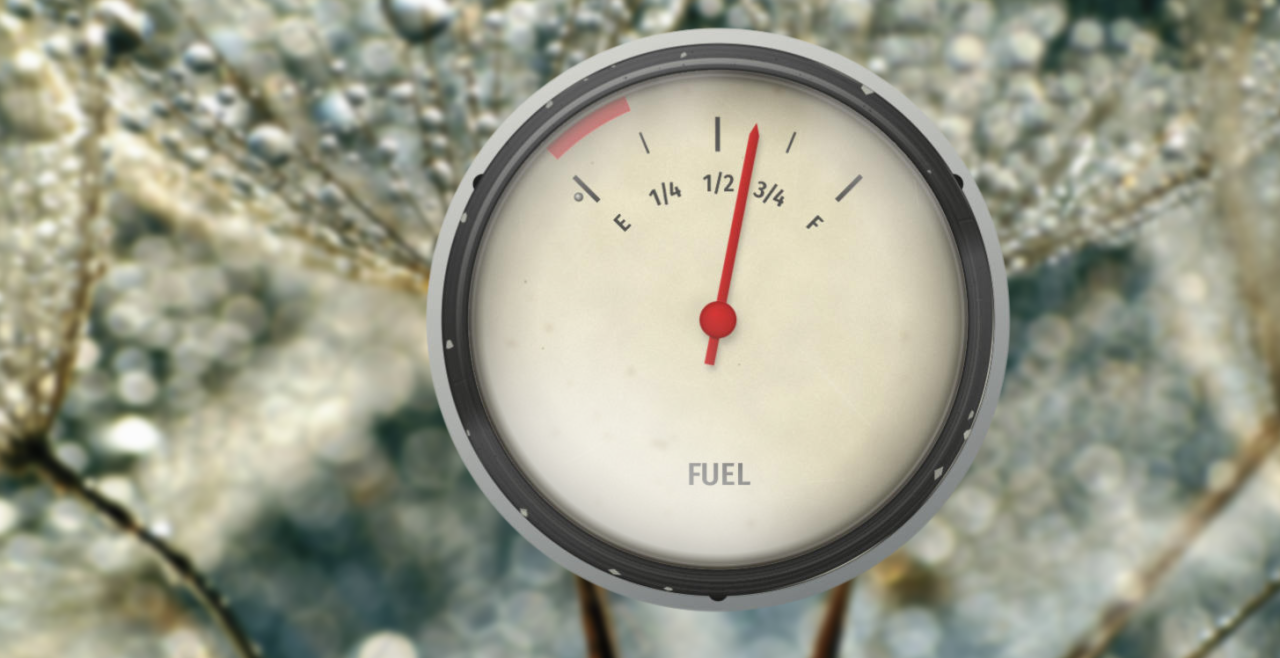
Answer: value=0.625
